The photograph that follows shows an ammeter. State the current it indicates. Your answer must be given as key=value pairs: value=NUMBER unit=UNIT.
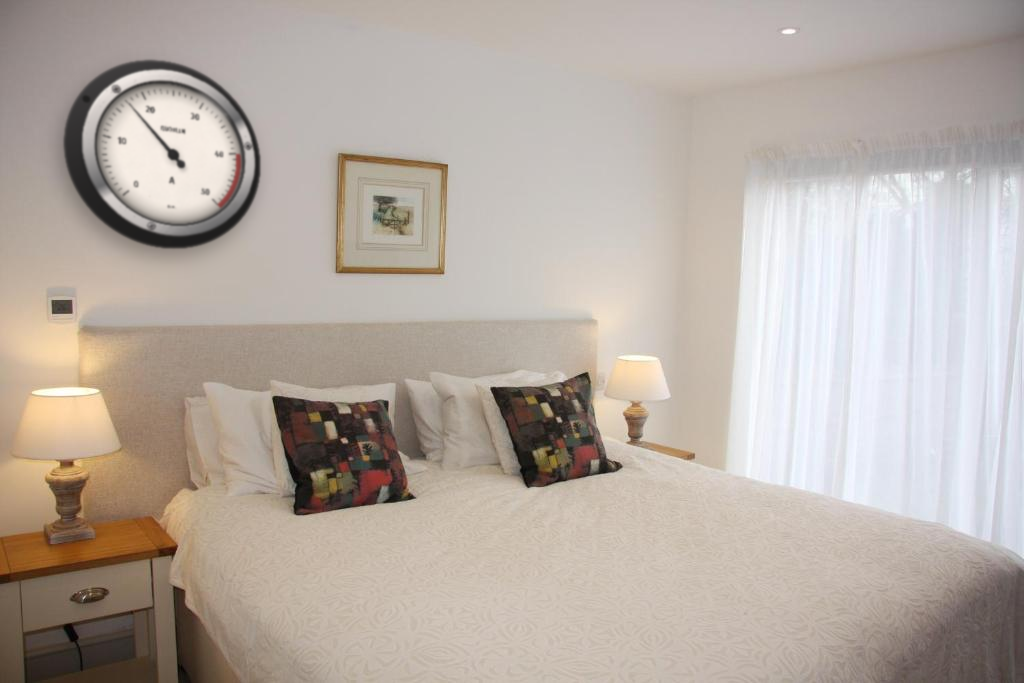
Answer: value=17 unit=A
